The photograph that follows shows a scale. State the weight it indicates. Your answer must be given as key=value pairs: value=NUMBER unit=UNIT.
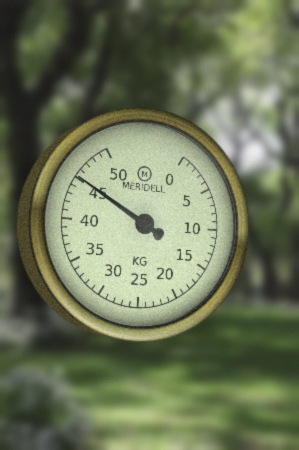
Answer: value=45 unit=kg
